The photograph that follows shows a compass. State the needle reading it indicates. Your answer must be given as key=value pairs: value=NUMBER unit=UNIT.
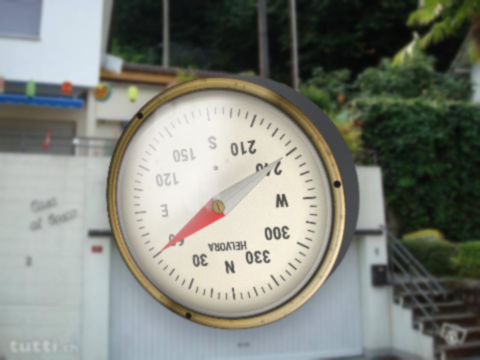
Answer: value=60 unit=°
